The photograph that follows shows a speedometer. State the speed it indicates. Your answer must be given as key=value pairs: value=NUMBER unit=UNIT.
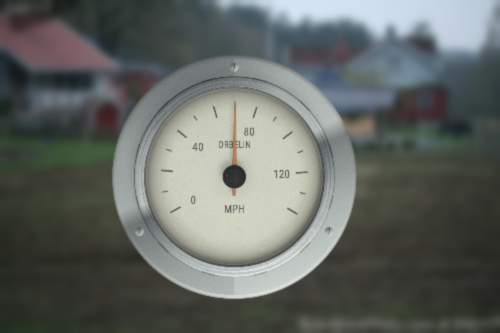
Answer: value=70 unit=mph
